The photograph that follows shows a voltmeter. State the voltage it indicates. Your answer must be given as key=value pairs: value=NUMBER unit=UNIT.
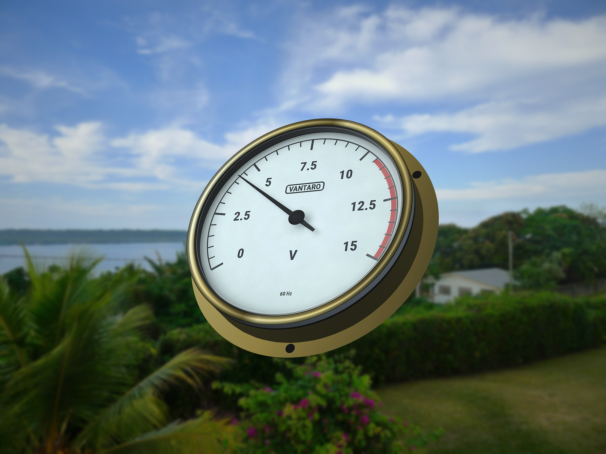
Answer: value=4.25 unit=V
